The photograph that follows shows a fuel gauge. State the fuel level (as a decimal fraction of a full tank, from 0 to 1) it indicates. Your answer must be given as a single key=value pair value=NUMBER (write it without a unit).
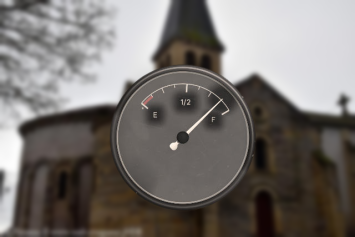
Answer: value=0.875
